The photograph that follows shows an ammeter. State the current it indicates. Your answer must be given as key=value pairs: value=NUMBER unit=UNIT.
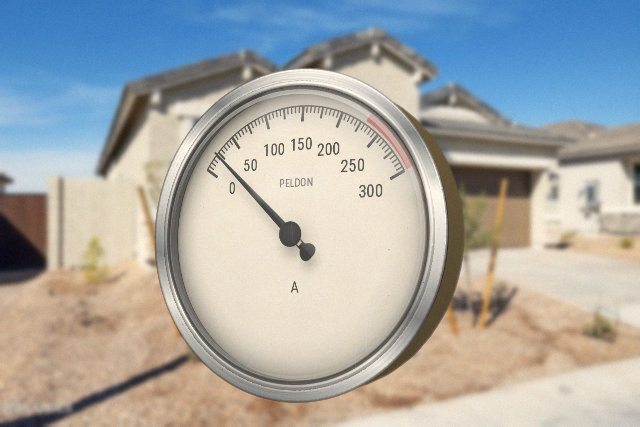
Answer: value=25 unit=A
